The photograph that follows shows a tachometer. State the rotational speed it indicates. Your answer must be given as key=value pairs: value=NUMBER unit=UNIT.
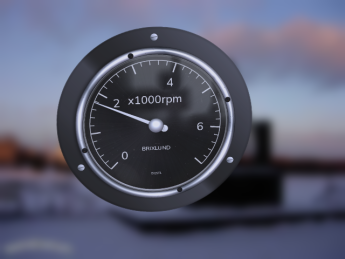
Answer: value=1800 unit=rpm
